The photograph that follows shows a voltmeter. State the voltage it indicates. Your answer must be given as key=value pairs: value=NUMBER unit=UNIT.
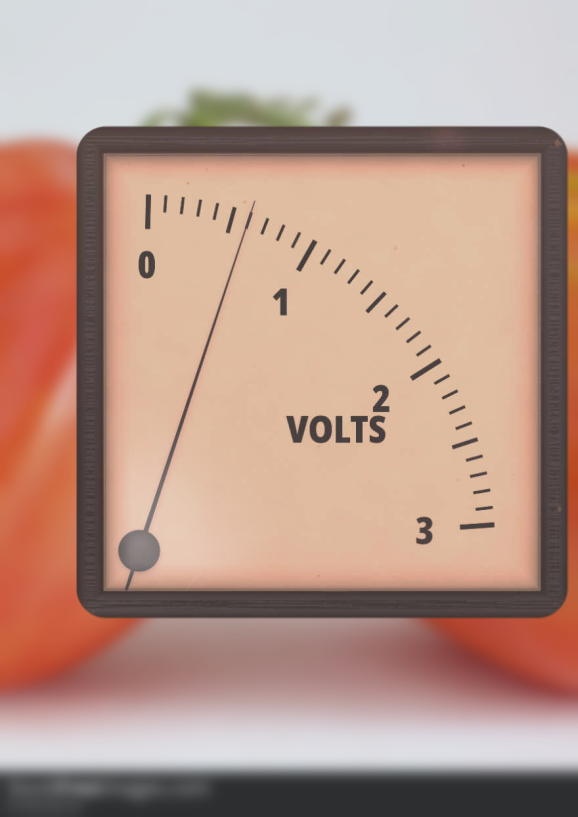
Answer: value=0.6 unit=V
